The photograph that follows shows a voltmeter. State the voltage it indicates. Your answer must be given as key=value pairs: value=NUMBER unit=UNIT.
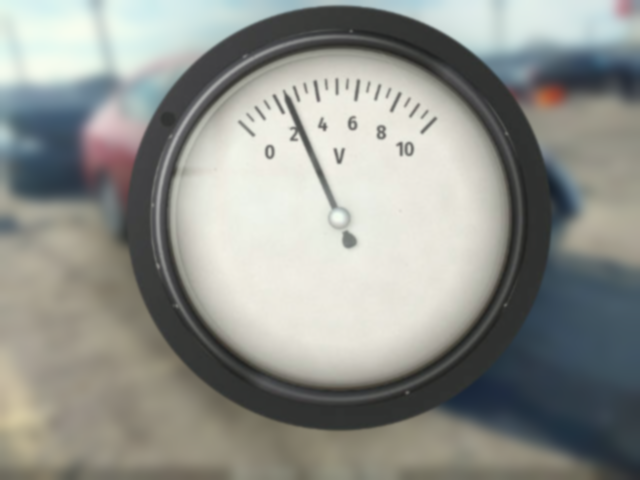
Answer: value=2.5 unit=V
